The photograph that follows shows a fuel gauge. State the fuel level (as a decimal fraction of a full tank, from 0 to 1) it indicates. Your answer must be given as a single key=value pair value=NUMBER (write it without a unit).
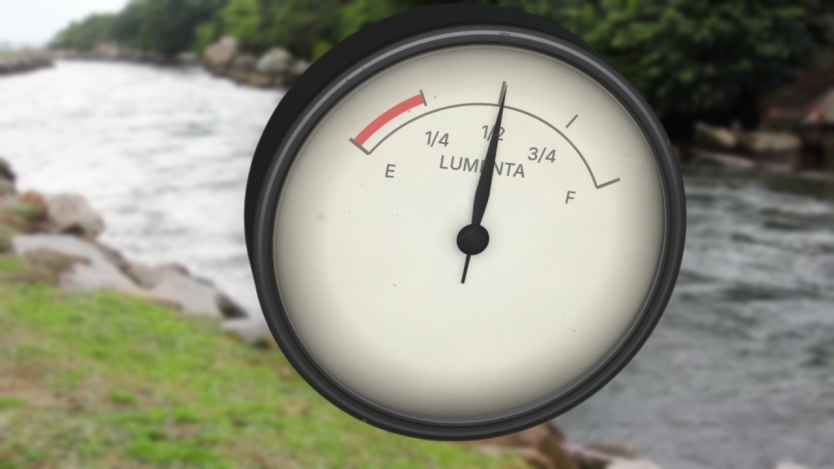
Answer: value=0.5
